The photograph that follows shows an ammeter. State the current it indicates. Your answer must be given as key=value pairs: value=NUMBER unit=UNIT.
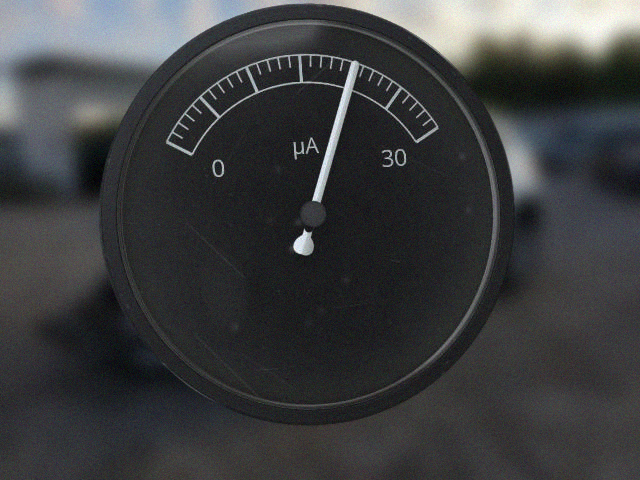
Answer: value=20 unit=µA
